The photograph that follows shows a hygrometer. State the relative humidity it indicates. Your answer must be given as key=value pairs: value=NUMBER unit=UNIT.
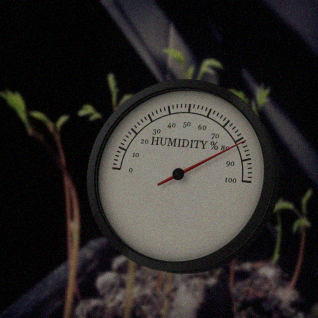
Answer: value=82 unit=%
